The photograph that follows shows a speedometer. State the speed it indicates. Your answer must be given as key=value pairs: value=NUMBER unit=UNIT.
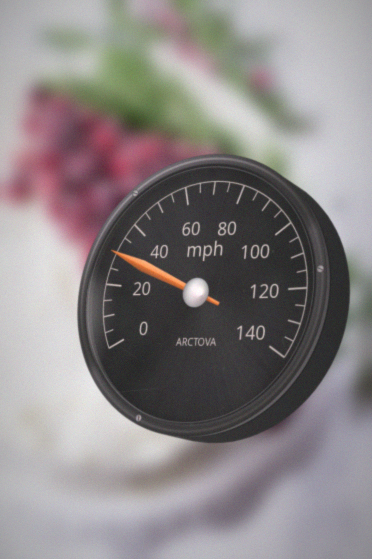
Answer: value=30 unit=mph
